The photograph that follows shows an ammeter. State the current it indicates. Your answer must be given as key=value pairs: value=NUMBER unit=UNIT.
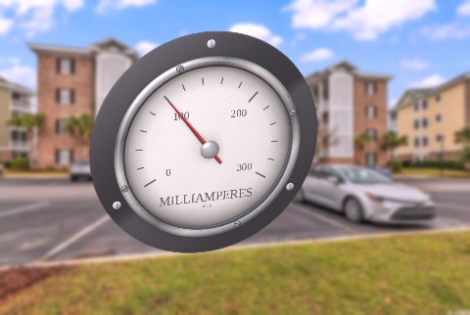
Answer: value=100 unit=mA
